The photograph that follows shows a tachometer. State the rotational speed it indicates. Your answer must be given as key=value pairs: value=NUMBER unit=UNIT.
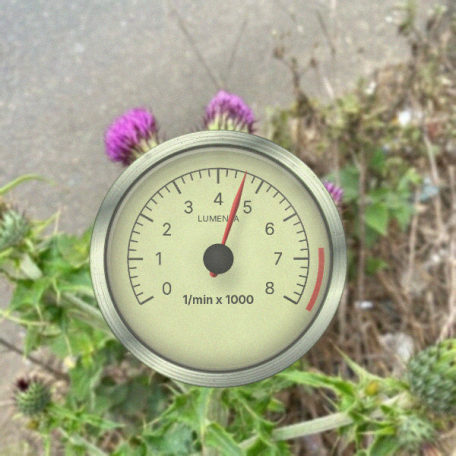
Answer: value=4600 unit=rpm
